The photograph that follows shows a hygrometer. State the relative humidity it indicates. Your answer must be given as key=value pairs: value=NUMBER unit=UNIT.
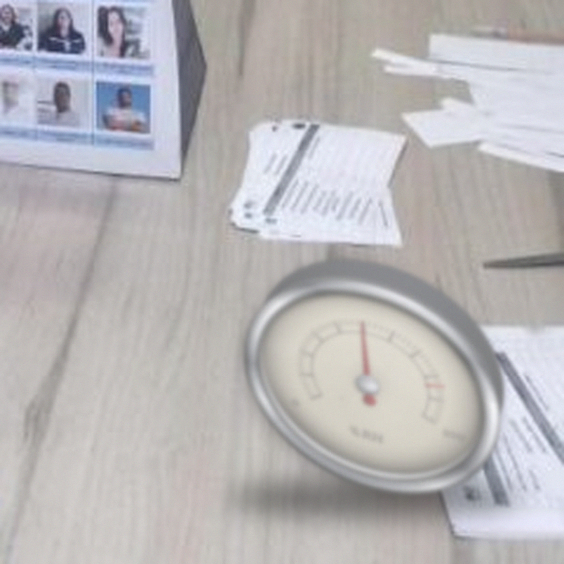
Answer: value=50 unit=%
